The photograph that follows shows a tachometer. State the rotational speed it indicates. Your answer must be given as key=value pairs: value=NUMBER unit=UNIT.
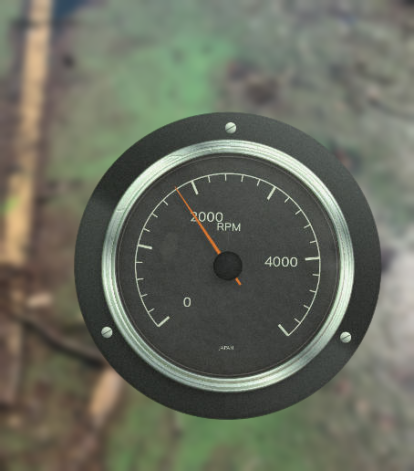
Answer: value=1800 unit=rpm
